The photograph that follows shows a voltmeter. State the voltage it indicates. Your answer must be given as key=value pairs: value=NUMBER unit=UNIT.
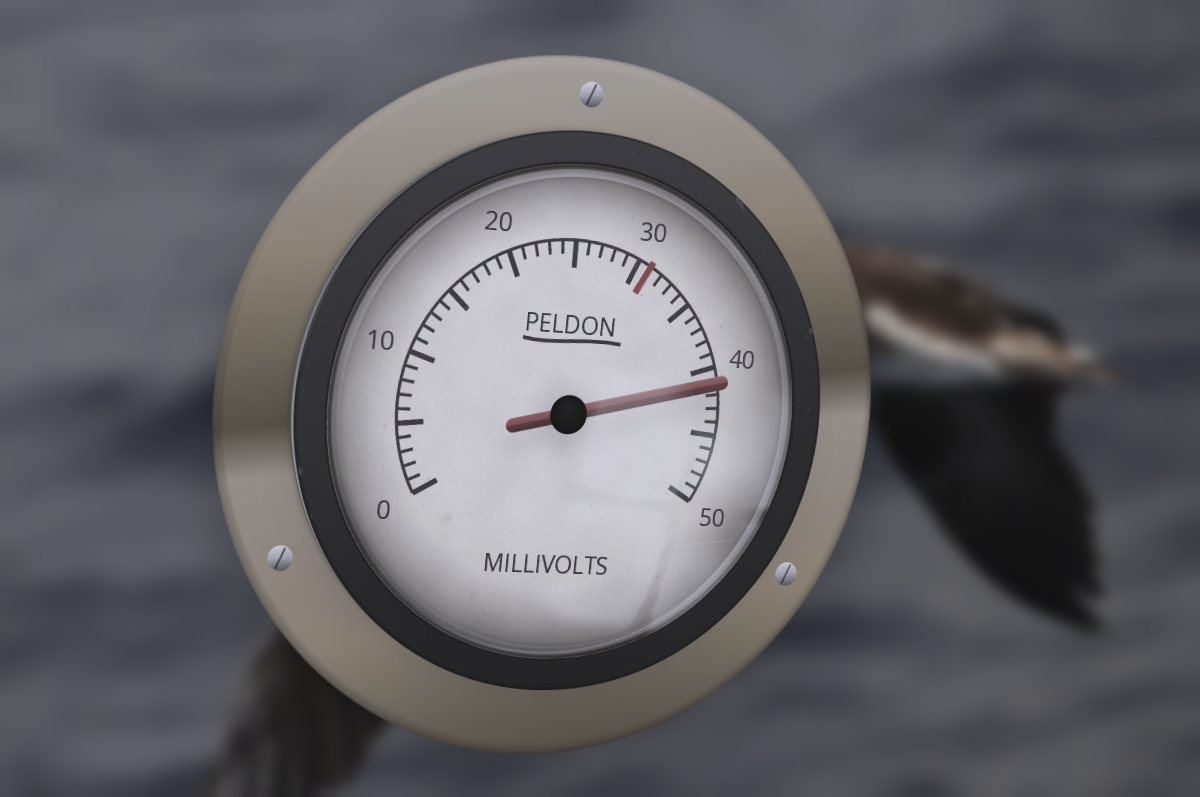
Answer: value=41 unit=mV
